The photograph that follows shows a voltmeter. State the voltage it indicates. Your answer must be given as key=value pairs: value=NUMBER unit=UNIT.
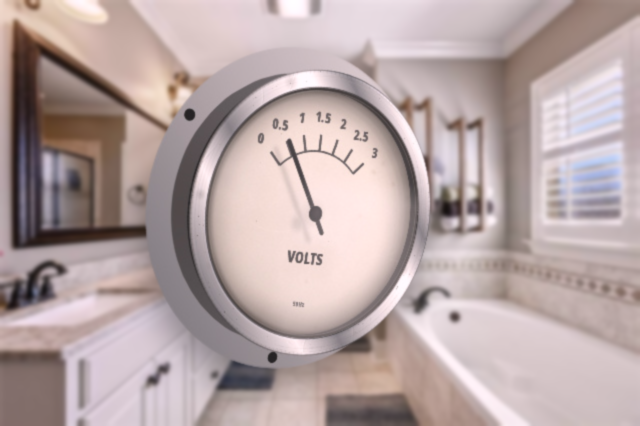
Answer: value=0.5 unit=V
